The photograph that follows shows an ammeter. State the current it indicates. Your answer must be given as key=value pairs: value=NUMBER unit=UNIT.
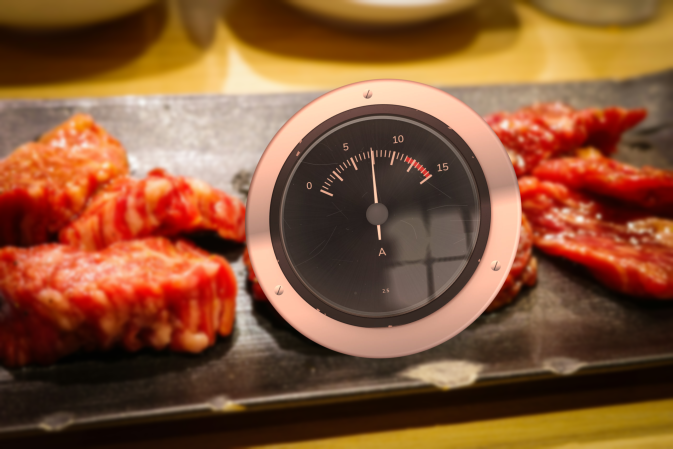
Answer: value=7.5 unit=A
